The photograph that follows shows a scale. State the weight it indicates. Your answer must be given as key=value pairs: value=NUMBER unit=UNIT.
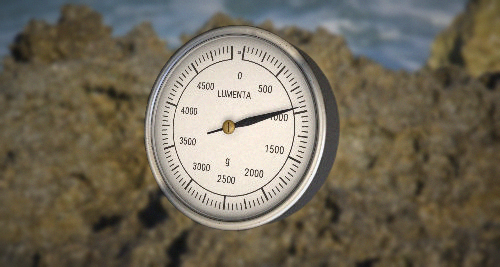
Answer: value=950 unit=g
